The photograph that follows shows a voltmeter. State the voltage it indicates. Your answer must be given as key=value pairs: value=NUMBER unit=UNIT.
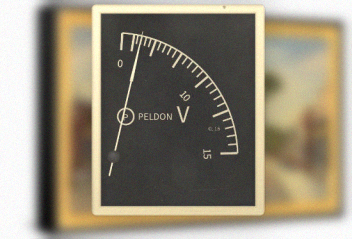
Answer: value=3.5 unit=V
